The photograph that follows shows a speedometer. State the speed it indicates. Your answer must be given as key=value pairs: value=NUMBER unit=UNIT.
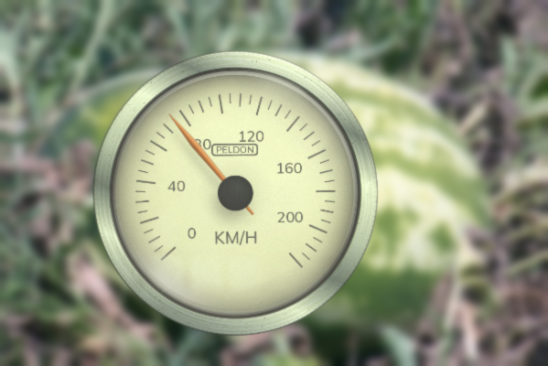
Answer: value=75 unit=km/h
